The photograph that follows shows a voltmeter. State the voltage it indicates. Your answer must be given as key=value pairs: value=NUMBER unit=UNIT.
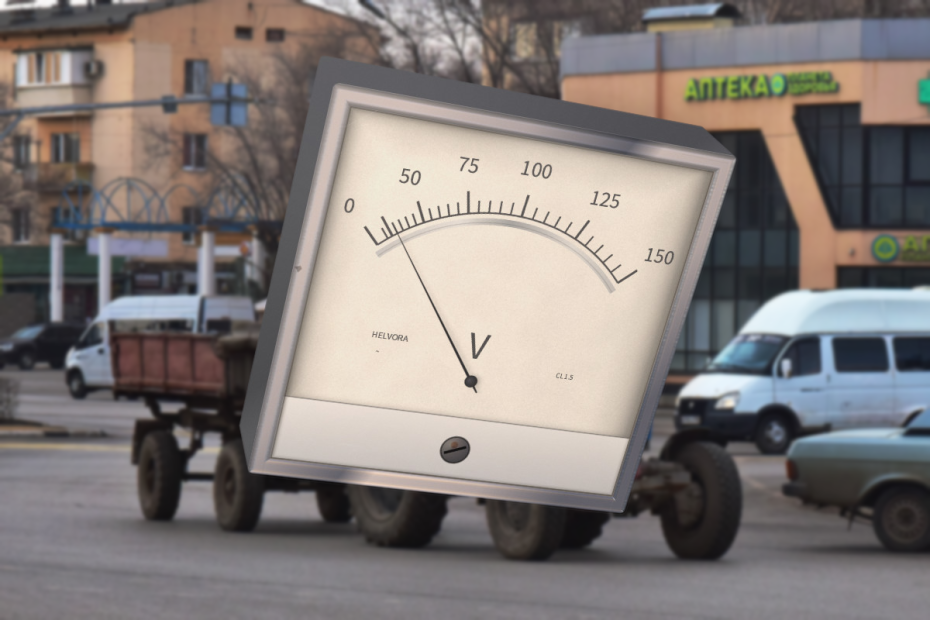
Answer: value=30 unit=V
